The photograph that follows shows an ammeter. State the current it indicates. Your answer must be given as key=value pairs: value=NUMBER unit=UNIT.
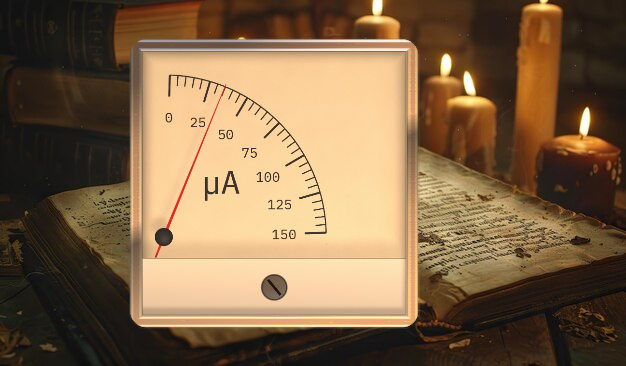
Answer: value=35 unit=µA
